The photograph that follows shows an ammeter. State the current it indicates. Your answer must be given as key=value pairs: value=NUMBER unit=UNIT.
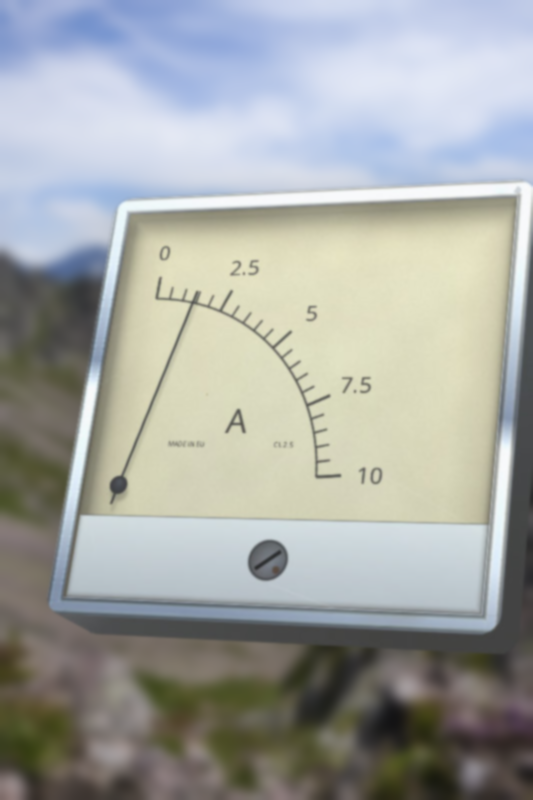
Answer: value=1.5 unit=A
